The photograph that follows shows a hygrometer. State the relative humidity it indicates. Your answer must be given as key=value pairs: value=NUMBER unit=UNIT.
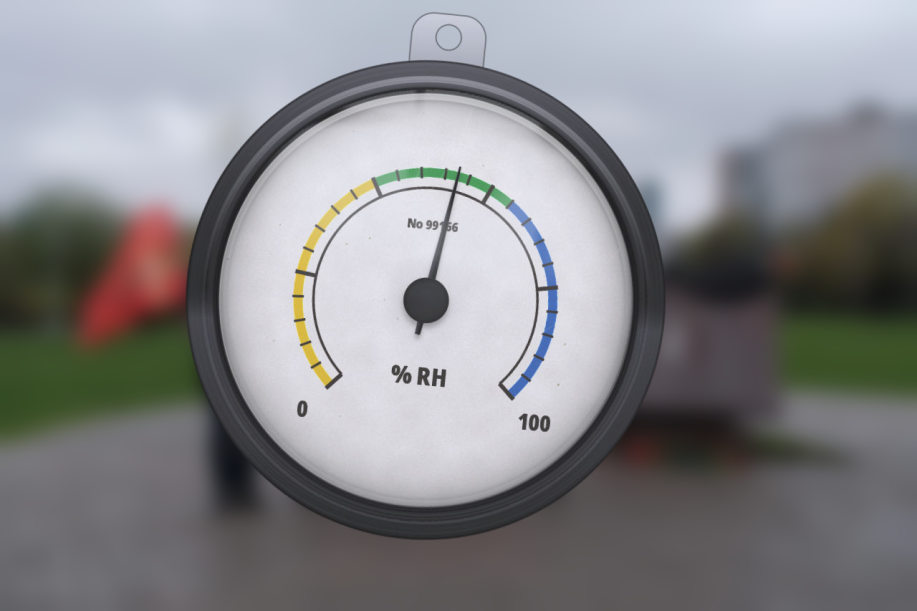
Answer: value=54 unit=%
